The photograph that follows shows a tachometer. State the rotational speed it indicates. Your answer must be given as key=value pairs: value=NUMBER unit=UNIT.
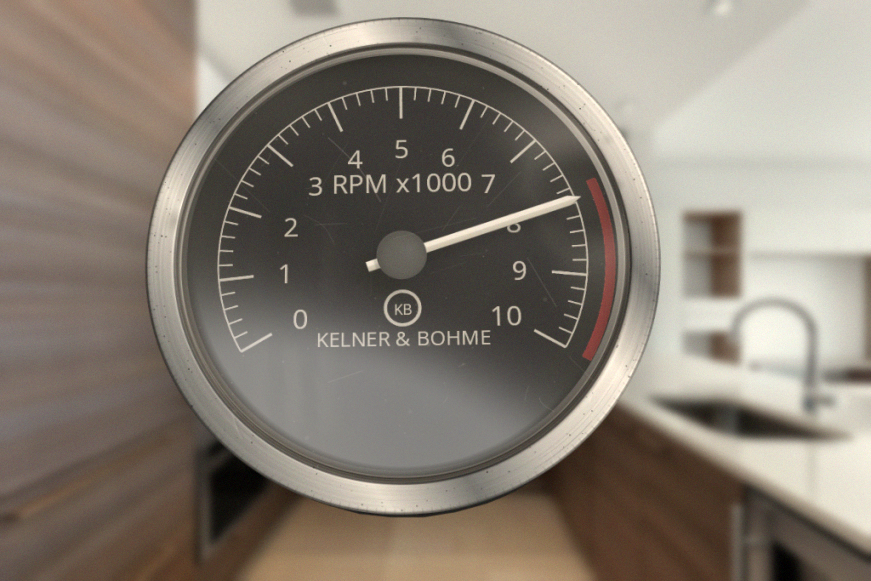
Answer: value=8000 unit=rpm
